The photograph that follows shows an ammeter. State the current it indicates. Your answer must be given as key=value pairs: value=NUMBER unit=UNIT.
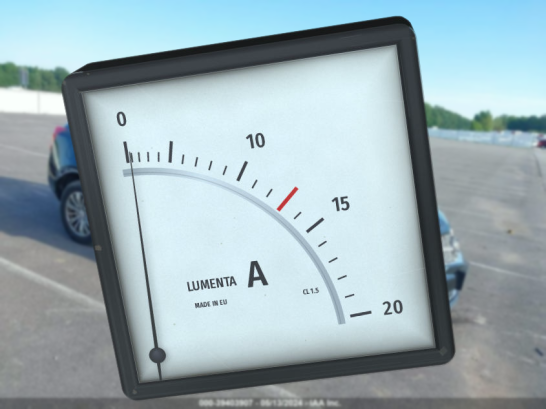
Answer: value=1 unit=A
